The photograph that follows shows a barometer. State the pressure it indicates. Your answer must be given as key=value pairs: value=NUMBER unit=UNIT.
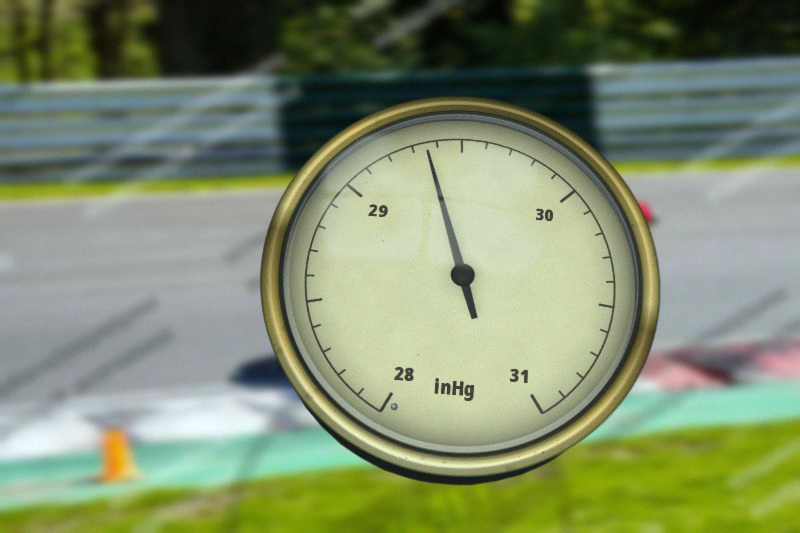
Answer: value=29.35 unit=inHg
